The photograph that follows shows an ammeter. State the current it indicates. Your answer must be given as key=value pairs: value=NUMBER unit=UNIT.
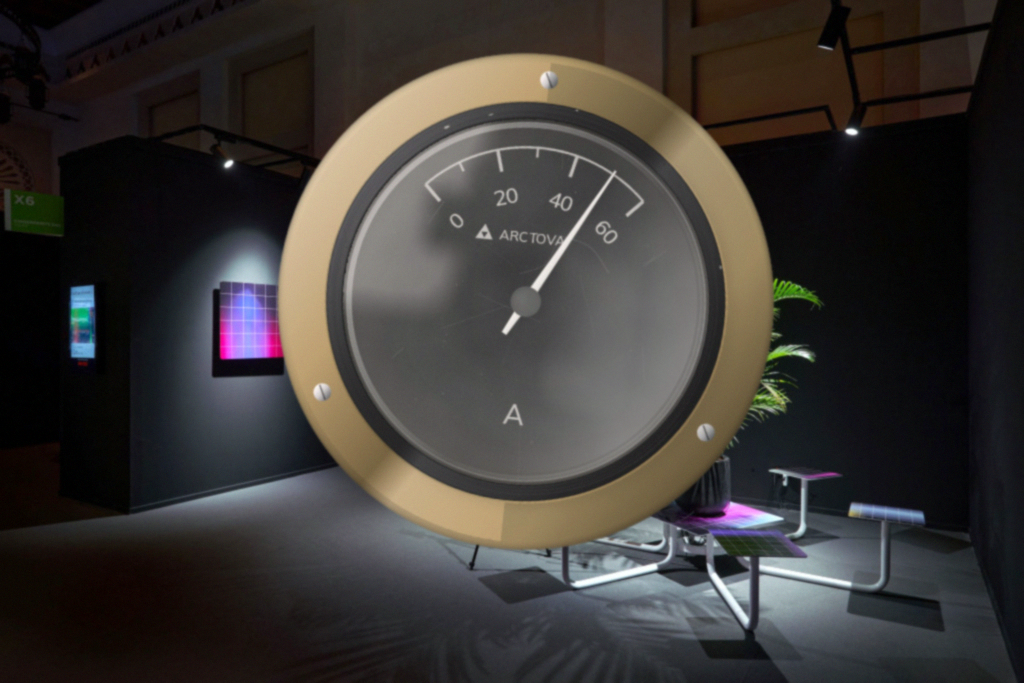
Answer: value=50 unit=A
